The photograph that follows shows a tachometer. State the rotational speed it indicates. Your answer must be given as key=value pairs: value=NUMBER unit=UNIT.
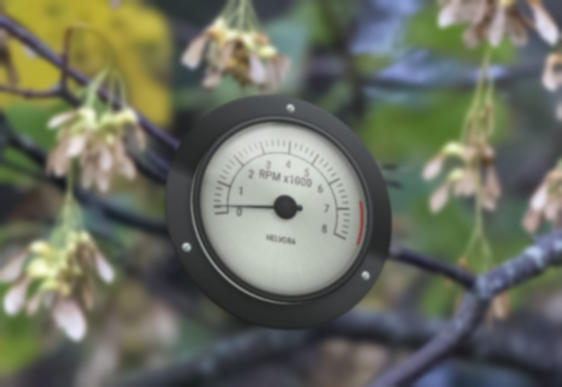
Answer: value=200 unit=rpm
